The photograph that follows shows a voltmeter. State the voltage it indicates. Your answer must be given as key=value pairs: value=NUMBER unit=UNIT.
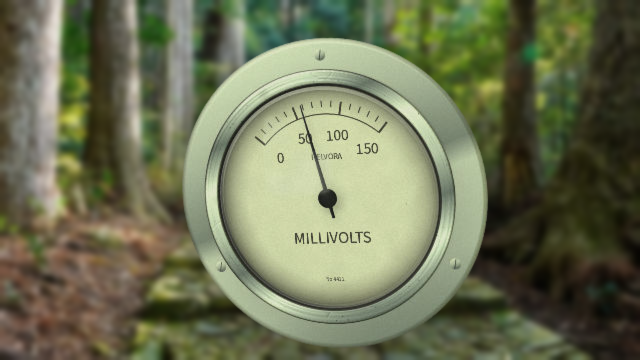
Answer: value=60 unit=mV
